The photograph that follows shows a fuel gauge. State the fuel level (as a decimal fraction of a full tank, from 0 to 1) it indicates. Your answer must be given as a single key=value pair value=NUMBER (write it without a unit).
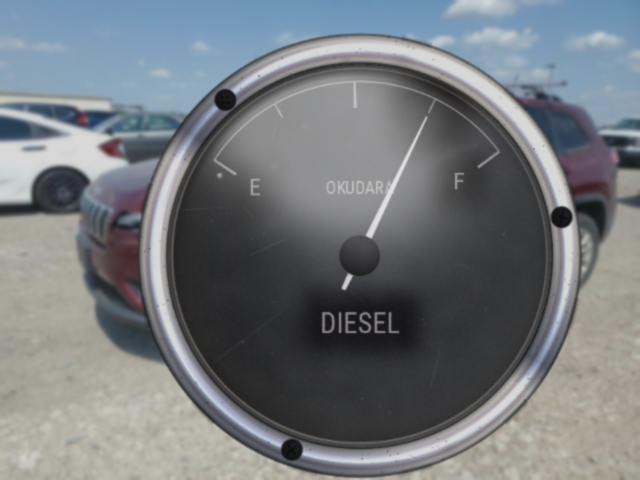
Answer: value=0.75
